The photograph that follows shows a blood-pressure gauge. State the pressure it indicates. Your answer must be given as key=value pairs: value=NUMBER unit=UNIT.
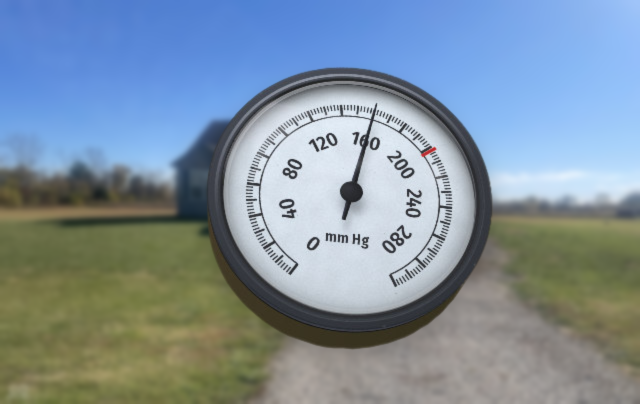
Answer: value=160 unit=mmHg
